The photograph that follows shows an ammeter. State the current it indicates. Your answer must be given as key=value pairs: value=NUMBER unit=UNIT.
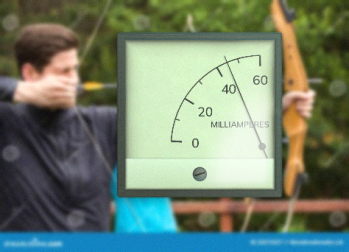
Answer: value=45 unit=mA
